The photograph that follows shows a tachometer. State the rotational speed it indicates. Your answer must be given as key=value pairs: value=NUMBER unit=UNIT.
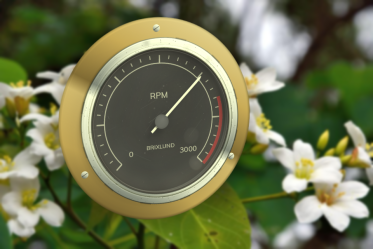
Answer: value=2000 unit=rpm
